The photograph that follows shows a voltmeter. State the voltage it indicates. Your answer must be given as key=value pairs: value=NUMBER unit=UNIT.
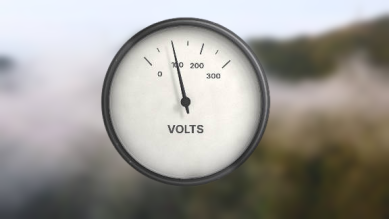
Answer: value=100 unit=V
